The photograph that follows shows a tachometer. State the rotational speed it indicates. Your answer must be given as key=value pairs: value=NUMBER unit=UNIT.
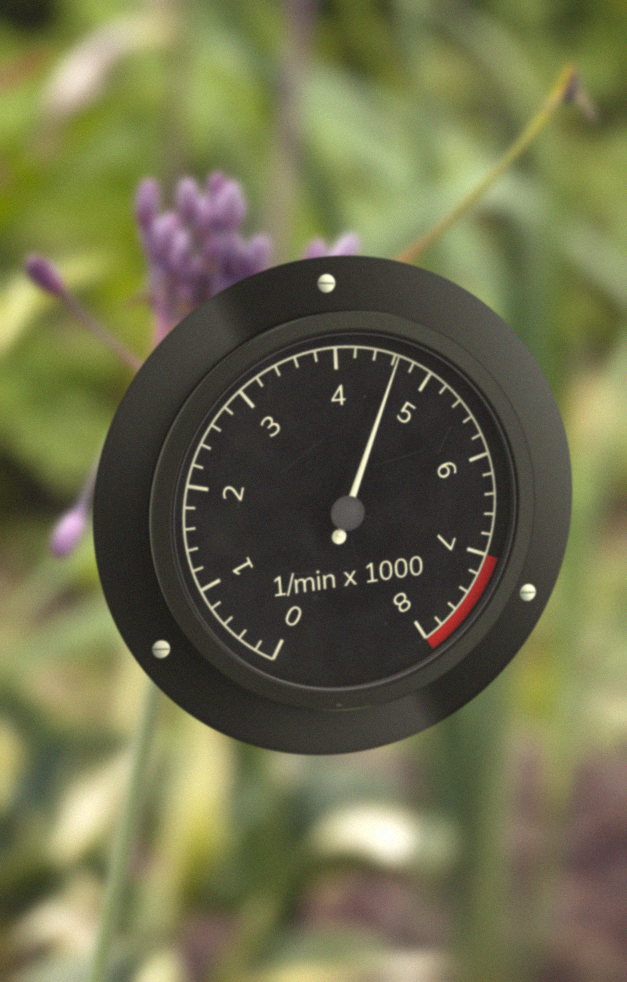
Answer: value=4600 unit=rpm
